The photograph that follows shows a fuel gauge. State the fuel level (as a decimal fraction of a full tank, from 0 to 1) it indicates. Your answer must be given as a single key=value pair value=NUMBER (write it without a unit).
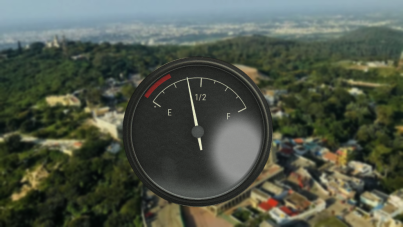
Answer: value=0.375
